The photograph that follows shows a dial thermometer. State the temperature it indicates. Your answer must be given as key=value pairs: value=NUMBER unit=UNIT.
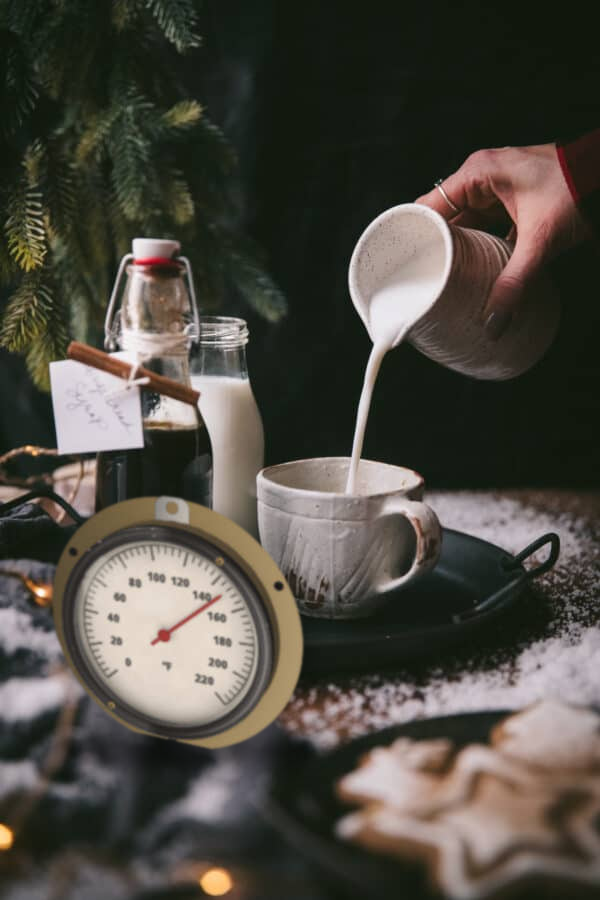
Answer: value=148 unit=°F
